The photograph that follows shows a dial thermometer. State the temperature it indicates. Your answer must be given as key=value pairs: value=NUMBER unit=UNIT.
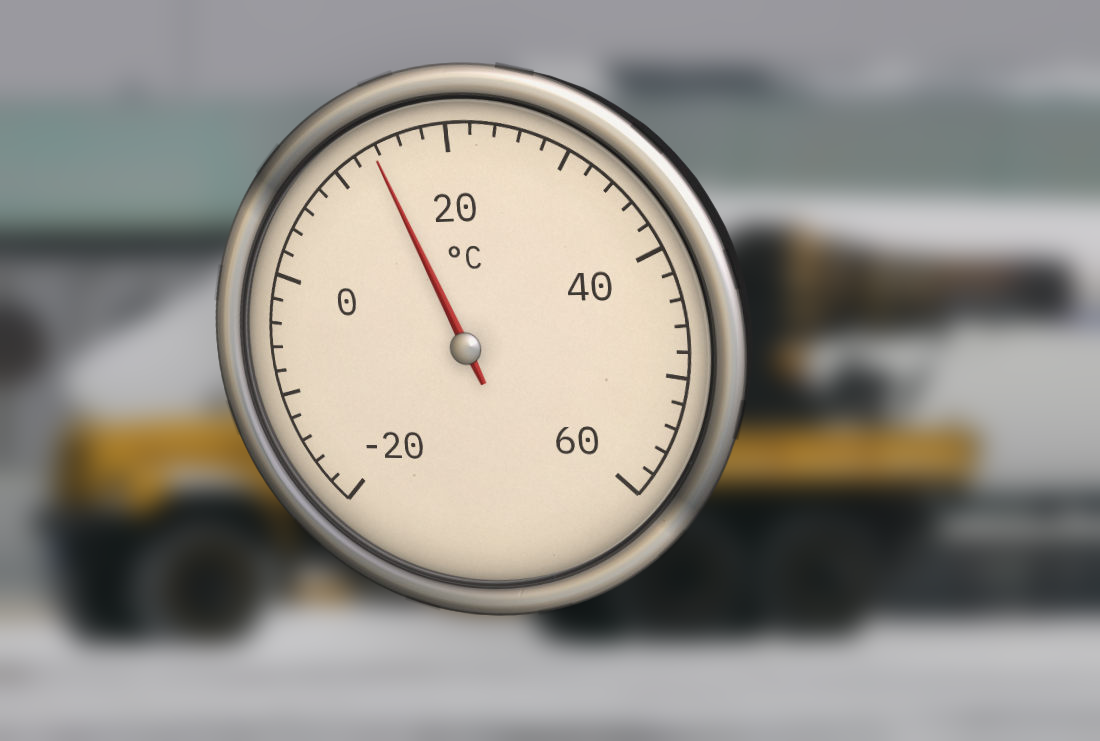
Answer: value=14 unit=°C
